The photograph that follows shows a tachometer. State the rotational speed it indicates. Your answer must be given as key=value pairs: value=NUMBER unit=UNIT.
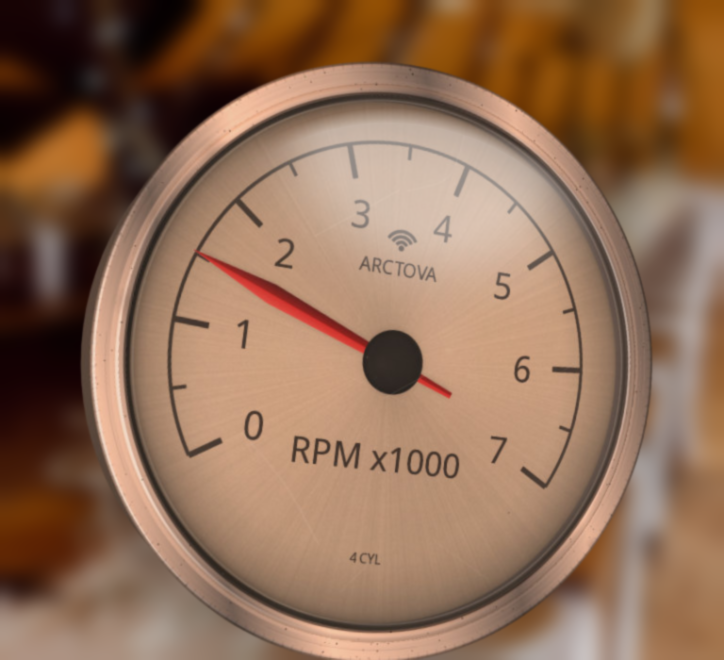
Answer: value=1500 unit=rpm
